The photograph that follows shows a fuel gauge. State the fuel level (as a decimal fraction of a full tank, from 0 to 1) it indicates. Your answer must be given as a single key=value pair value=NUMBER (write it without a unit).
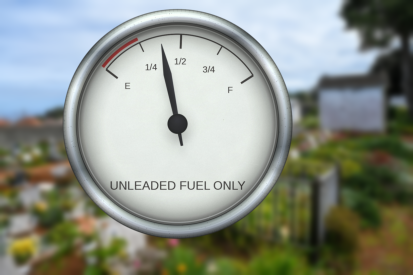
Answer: value=0.375
